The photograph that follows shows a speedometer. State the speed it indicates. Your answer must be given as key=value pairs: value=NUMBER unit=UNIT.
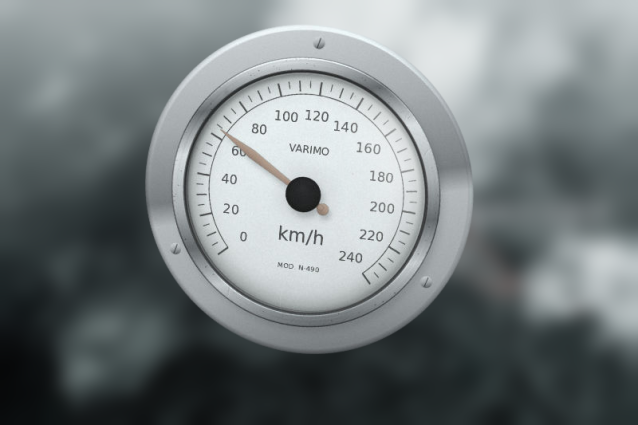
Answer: value=65 unit=km/h
